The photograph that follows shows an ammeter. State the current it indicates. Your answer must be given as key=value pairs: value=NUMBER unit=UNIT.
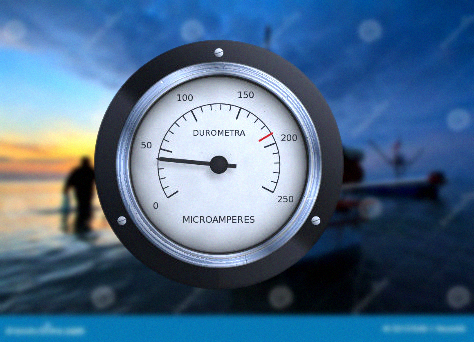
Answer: value=40 unit=µA
